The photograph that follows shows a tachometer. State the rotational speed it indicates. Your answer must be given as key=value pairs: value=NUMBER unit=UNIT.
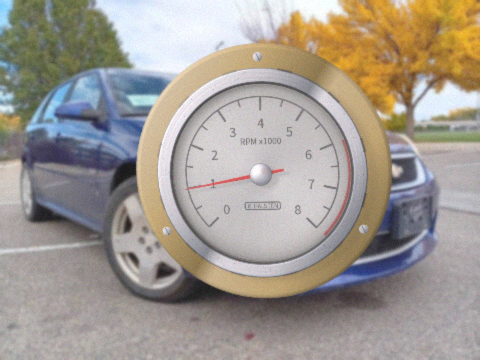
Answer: value=1000 unit=rpm
